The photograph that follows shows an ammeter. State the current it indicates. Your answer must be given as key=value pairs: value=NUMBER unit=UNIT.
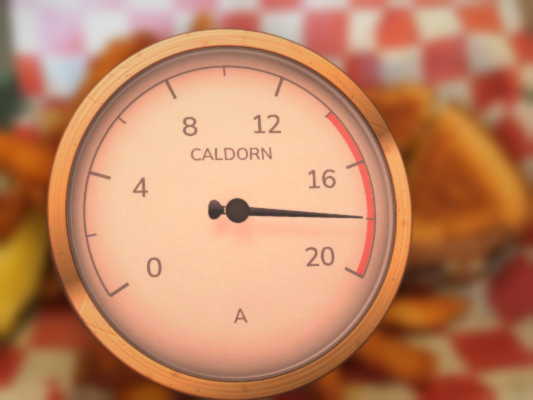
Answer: value=18 unit=A
